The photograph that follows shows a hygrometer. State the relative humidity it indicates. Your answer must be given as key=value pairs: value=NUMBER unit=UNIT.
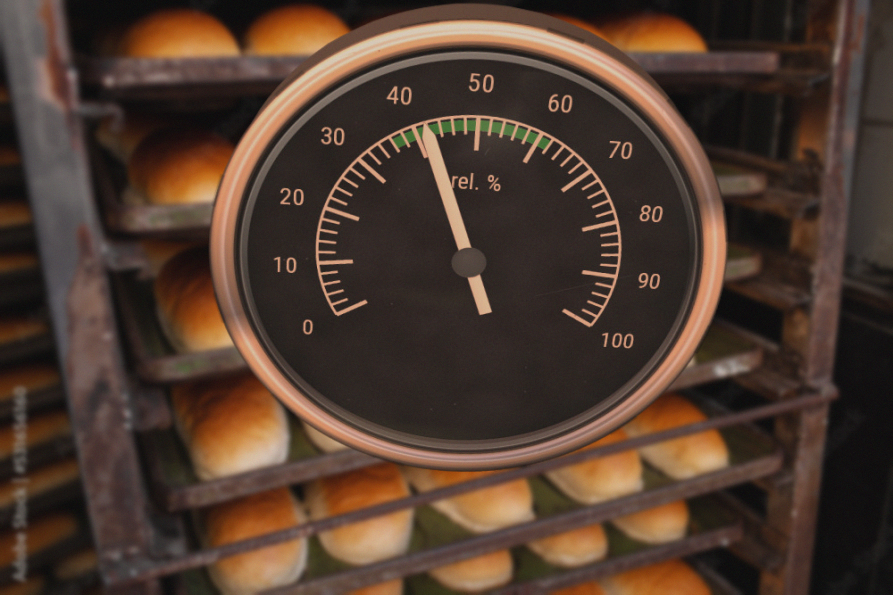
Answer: value=42 unit=%
